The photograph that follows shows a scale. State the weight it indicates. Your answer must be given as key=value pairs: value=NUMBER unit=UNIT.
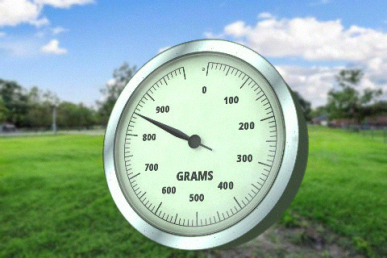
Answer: value=850 unit=g
